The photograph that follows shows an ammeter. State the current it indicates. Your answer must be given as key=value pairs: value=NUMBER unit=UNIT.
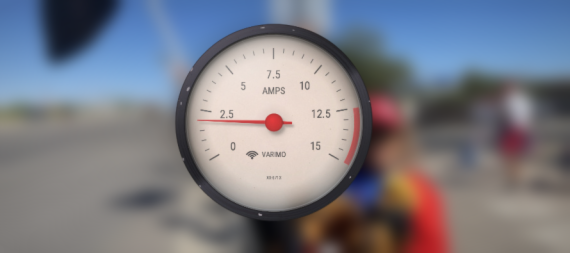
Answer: value=2 unit=A
